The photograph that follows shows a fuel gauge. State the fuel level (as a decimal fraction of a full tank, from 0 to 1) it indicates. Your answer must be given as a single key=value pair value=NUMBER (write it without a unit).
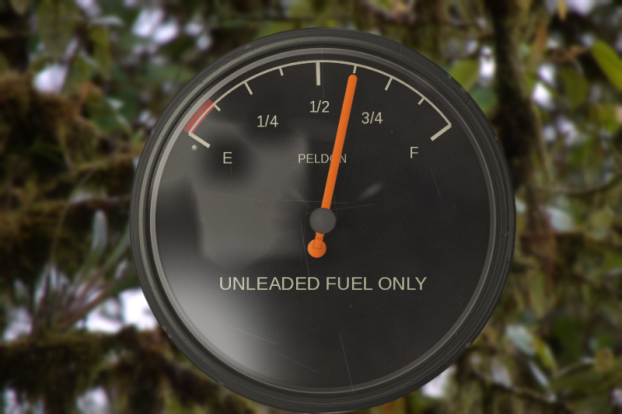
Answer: value=0.625
